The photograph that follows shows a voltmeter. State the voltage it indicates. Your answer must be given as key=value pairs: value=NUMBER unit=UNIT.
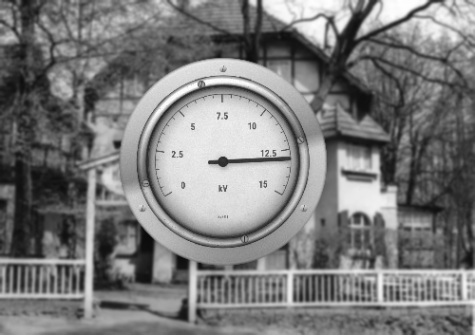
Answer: value=13 unit=kV
